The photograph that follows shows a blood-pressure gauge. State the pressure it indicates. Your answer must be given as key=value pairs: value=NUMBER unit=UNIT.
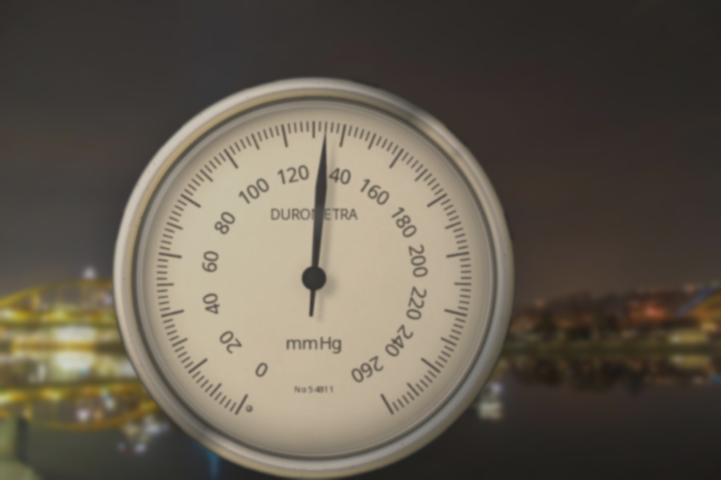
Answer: value=134 unit=mmHg
